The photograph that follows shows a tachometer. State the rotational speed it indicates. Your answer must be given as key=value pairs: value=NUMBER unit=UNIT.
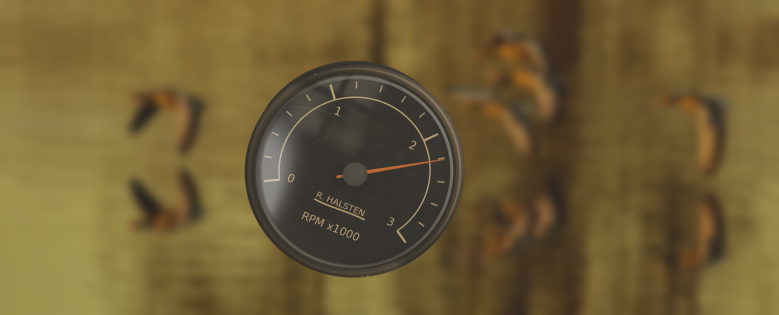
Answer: value=2200 unit=rpm
